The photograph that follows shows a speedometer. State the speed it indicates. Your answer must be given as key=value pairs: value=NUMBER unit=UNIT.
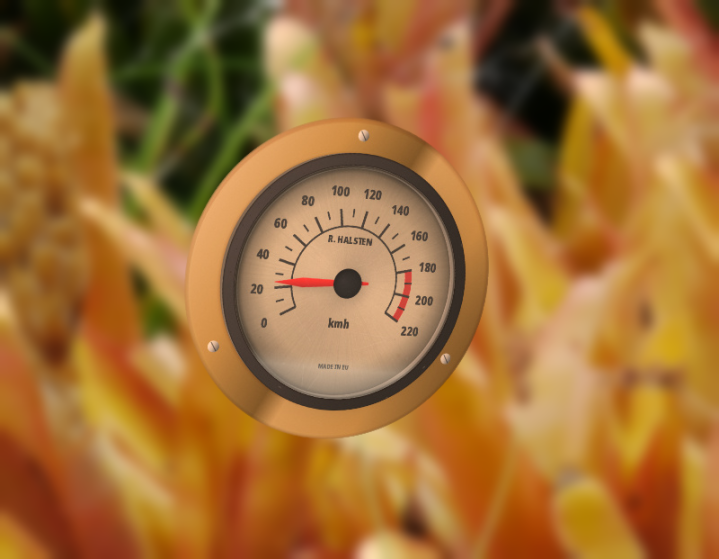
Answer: value=25 unit=km/h
